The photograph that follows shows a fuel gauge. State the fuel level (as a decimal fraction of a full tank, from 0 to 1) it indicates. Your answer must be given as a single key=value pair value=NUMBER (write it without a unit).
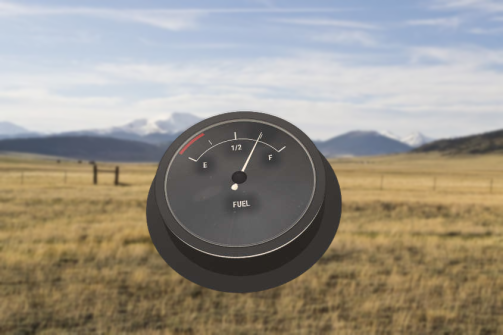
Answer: value=0.75
